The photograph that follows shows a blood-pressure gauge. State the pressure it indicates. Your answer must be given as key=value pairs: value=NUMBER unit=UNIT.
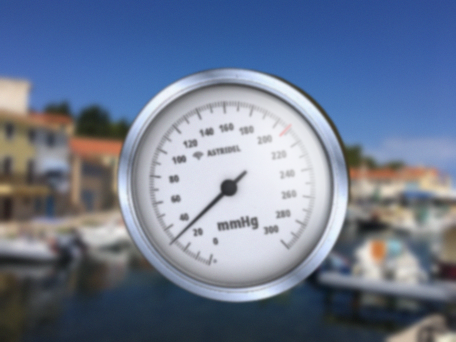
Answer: value=30 unit=mmHg
